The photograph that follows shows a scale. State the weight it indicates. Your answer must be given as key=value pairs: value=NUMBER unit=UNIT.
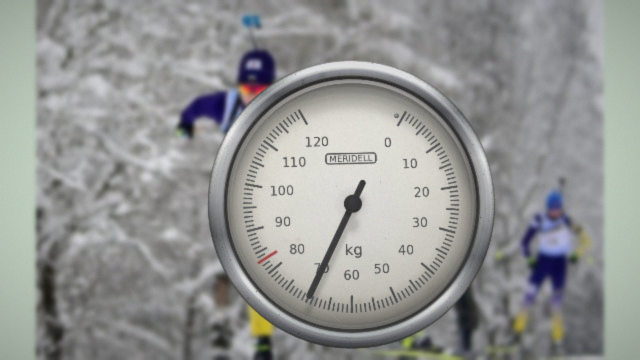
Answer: value=70 unit=kg
